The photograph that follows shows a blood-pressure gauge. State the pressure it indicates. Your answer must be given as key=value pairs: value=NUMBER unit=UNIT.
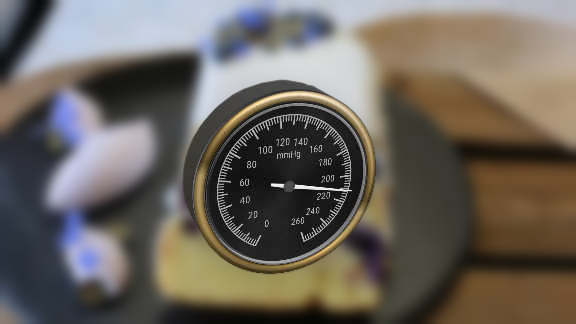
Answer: value=210 unit=mmHg
